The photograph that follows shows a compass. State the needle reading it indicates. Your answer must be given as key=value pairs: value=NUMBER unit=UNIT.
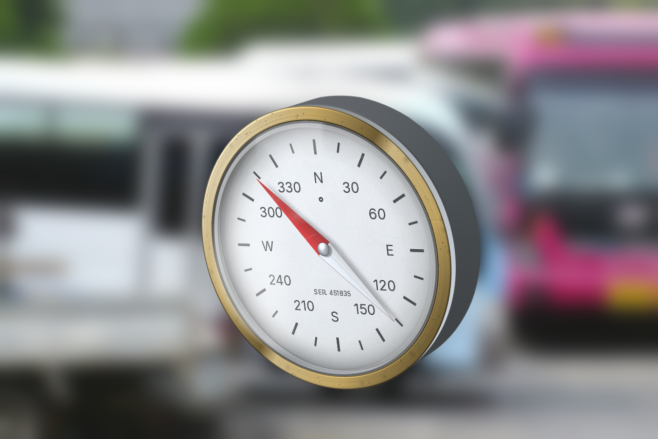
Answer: value=315 unit=°
